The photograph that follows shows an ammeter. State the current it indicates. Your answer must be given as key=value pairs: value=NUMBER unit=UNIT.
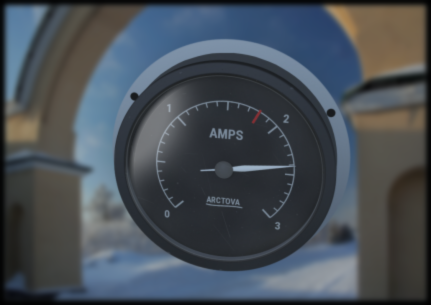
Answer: value=2.4 unit=A
